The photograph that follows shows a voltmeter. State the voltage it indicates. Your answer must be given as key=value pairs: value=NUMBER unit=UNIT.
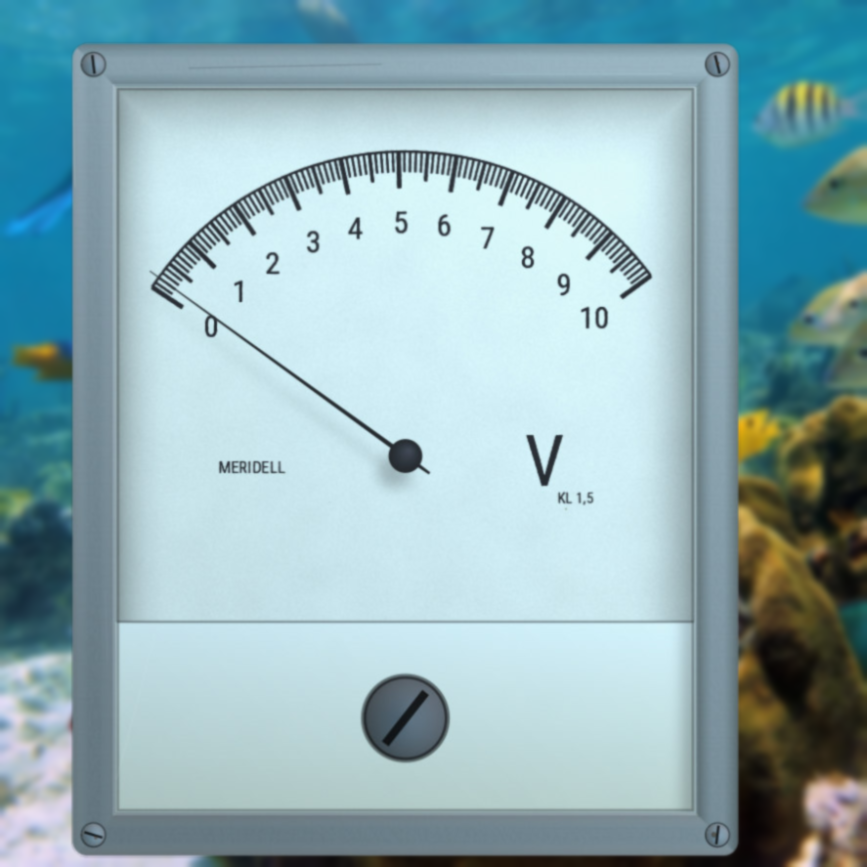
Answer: value=0.2 unit=V
